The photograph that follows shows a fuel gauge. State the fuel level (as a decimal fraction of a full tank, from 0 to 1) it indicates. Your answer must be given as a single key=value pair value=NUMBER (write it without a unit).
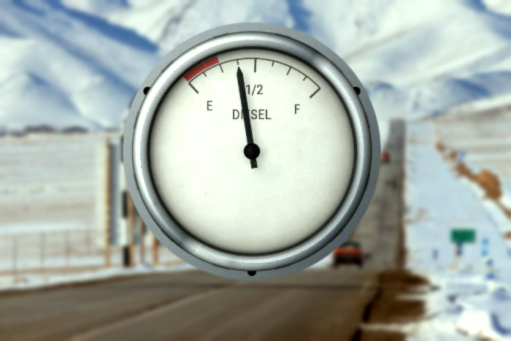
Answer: value=0.375
